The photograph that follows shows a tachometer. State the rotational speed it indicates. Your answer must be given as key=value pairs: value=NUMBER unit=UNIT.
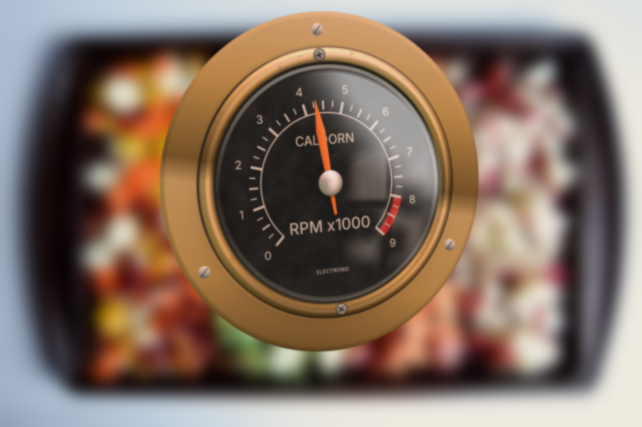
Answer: value=4250 unit=rpm
